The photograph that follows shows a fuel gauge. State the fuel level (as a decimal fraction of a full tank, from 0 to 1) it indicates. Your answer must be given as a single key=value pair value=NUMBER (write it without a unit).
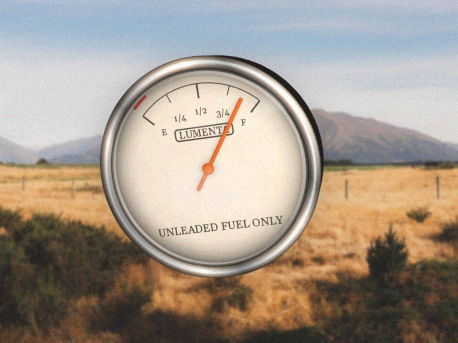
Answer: value=0.875
